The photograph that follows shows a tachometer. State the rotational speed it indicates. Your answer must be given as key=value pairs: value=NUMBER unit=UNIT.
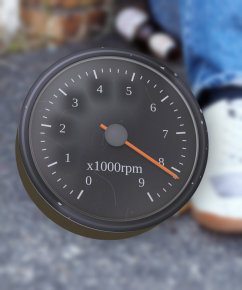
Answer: value=8200 unit=rpm
